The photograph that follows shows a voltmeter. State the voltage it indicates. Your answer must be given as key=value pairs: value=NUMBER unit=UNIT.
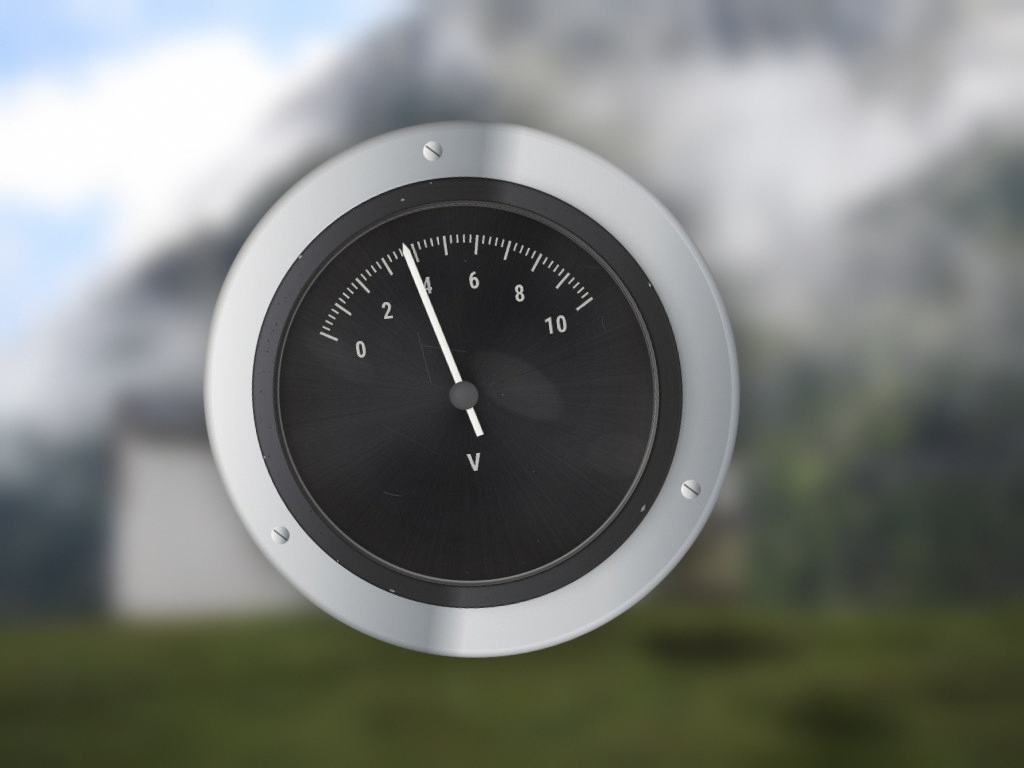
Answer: value=3.8 unit=V
